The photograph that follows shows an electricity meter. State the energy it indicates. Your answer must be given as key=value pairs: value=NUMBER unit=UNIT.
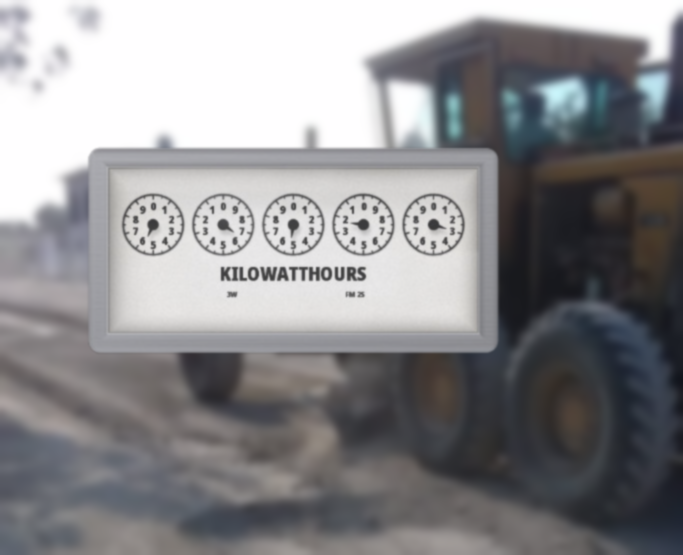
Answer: value=56523 unit=kWh
